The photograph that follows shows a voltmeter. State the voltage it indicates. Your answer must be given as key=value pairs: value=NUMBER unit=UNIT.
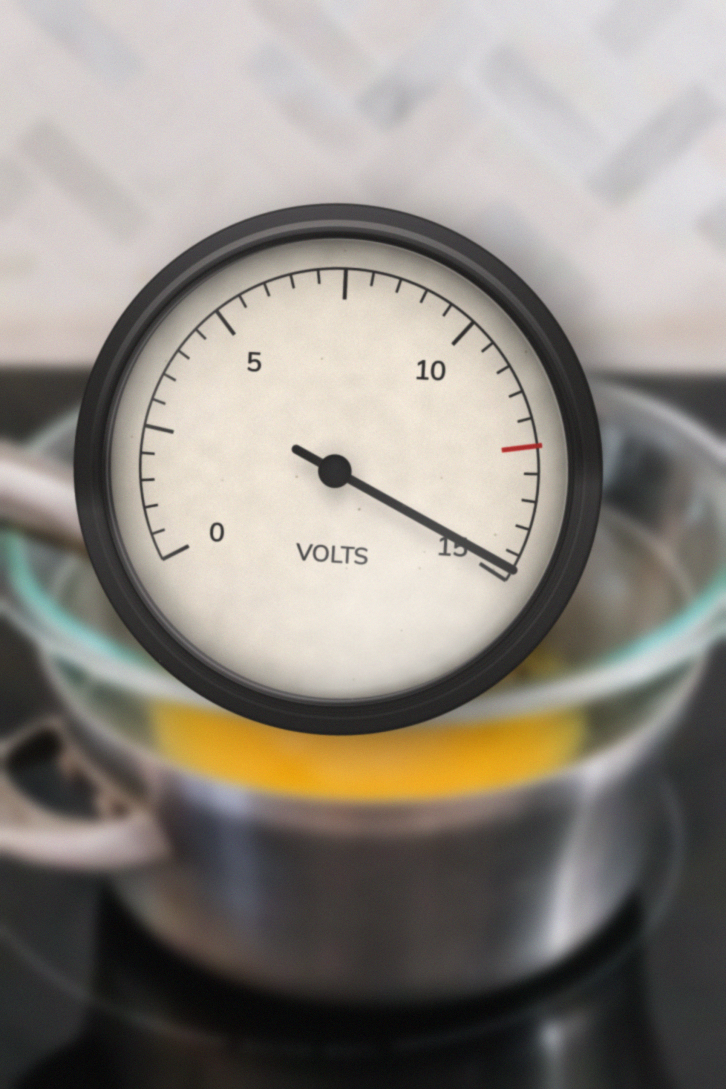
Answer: value=14.75 unit=V
